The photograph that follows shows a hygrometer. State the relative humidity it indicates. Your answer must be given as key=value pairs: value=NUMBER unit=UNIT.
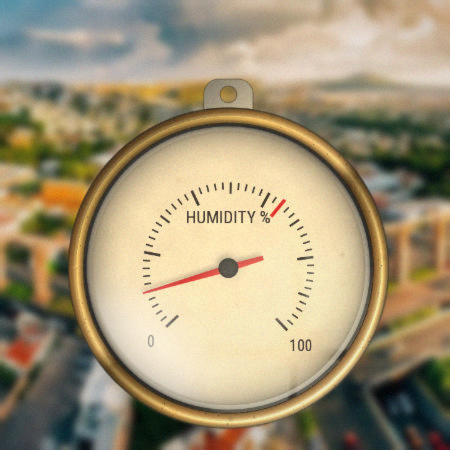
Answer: value=10 unit=%
